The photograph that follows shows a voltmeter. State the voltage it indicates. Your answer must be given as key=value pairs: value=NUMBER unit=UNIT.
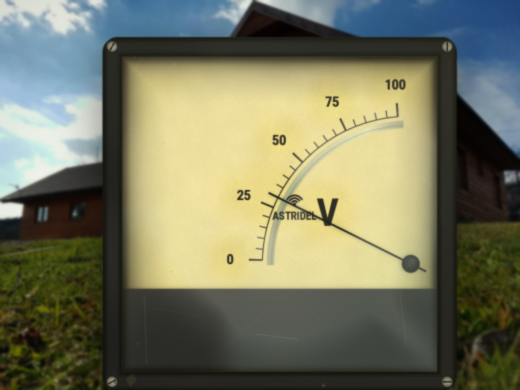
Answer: value=30 unit=V
